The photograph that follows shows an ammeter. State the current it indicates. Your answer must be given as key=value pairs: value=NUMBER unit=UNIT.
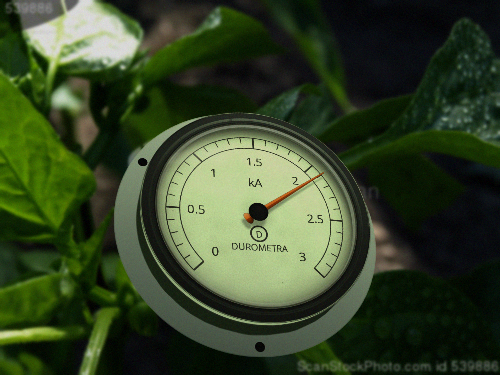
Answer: value=2.1 unit=kA
